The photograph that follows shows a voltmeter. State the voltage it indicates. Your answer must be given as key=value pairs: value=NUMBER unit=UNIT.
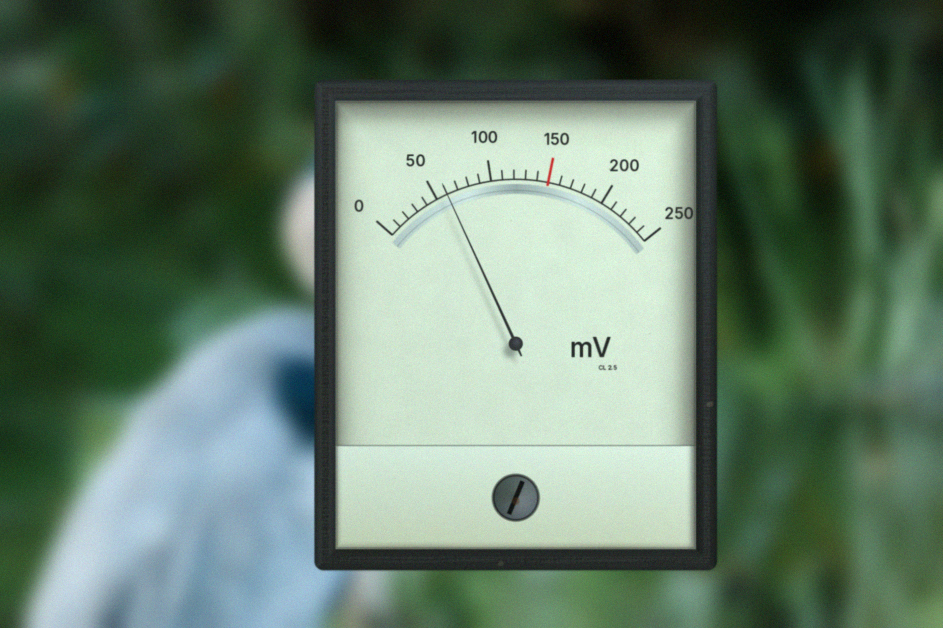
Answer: value=60 unit=mV
